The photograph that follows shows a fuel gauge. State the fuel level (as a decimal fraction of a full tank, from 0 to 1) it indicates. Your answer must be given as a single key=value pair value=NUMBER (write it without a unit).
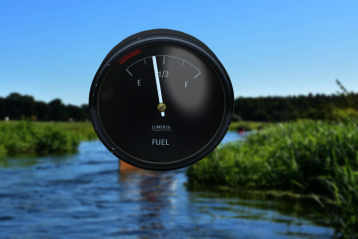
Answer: value=0.375
